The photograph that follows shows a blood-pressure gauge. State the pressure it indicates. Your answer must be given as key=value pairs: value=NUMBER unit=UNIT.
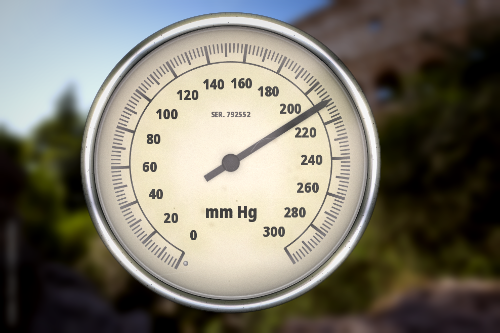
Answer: value=210 unit=mmHg
